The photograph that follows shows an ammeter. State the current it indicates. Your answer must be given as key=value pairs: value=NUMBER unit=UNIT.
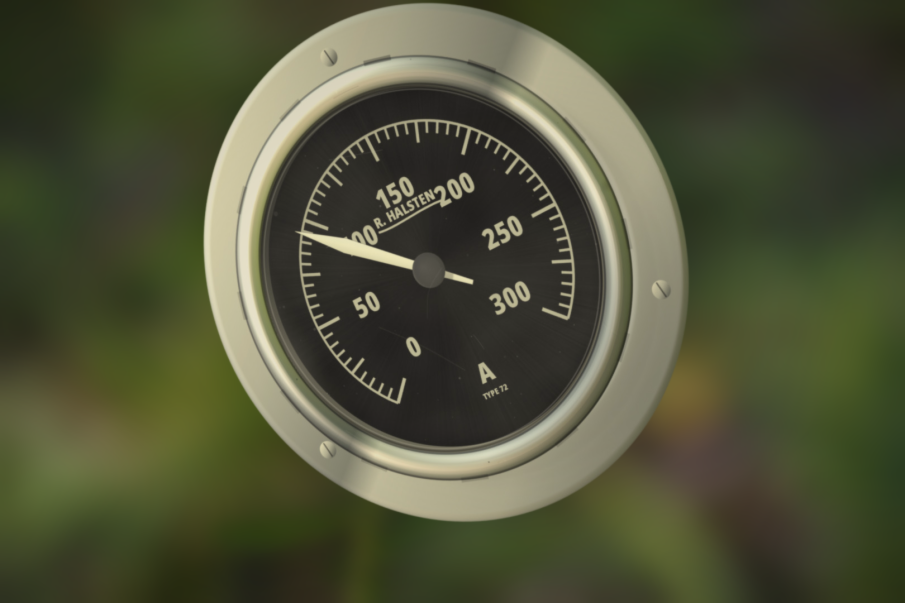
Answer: value=95 unit=A
